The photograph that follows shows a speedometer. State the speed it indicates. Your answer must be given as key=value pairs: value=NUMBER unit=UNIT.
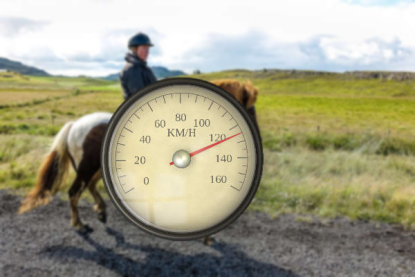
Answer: value=125 unit=km/h
